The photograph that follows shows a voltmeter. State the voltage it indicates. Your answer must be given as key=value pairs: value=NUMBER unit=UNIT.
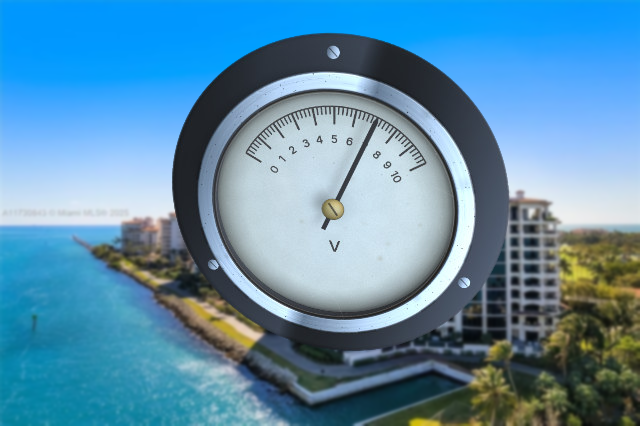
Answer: value=7 unit=V
